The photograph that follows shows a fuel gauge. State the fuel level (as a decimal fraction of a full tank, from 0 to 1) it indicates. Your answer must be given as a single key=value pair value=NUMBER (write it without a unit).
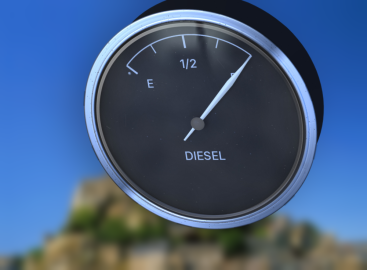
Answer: value=1
